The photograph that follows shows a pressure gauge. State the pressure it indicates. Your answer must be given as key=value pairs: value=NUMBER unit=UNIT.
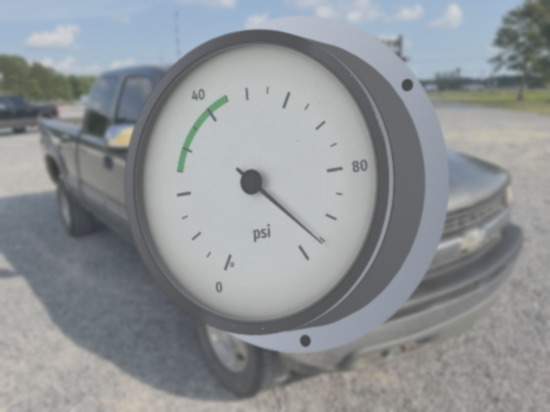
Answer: value=95 unit=psi
